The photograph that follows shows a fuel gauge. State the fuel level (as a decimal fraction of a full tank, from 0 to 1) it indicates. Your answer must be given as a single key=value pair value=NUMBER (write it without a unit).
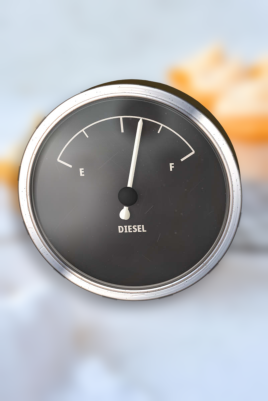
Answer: value=0.625
